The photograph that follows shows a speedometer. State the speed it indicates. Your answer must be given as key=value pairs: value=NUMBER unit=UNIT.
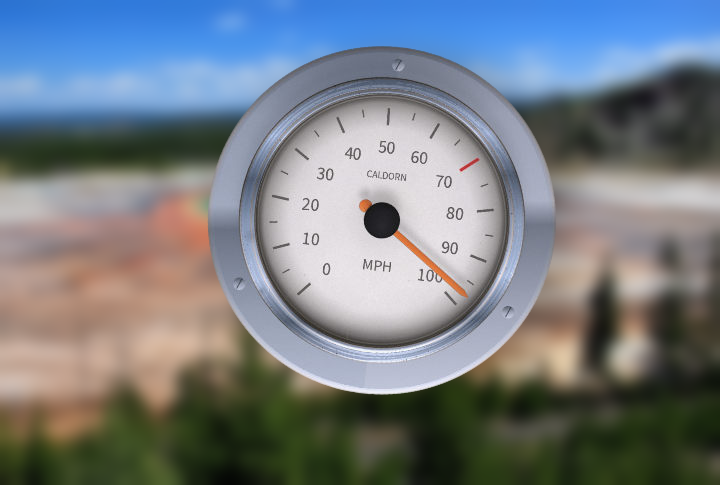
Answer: value=97.5 unit=mph
